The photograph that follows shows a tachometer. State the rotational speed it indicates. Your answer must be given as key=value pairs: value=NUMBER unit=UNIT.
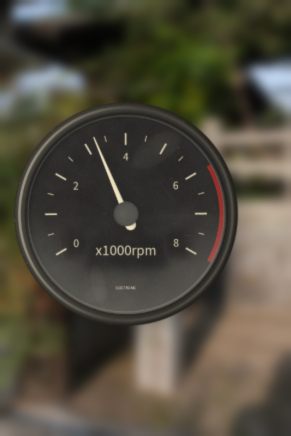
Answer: value=3250 unit=rpm
